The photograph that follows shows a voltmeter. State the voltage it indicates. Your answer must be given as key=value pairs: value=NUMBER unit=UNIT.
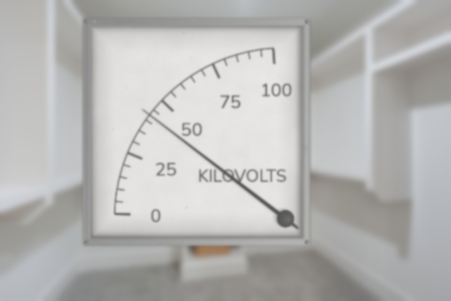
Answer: value=42.5 unit=kV
